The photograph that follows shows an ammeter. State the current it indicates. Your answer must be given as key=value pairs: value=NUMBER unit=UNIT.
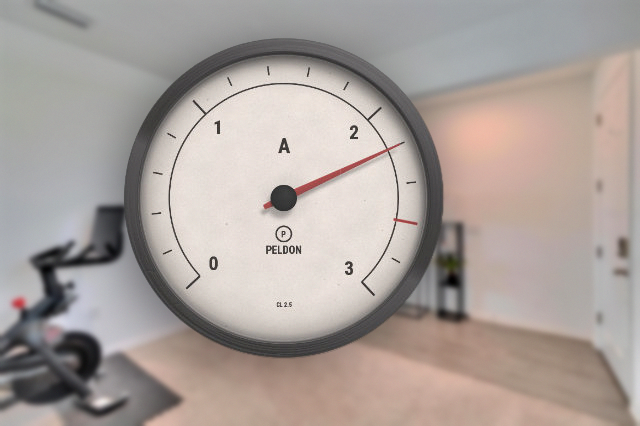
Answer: value=2.2 unit=A
